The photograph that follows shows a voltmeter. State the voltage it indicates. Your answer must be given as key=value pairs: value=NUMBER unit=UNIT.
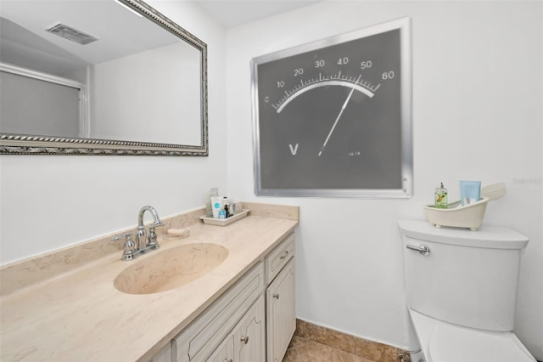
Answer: value=50 unit=V
